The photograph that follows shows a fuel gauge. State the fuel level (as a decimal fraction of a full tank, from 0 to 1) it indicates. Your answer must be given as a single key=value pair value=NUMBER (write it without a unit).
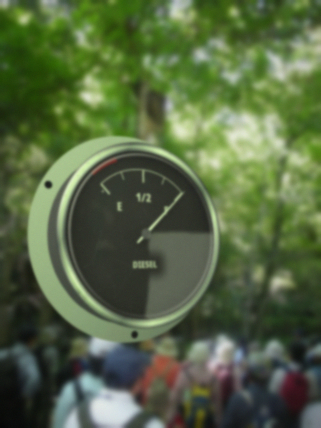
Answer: value=1
